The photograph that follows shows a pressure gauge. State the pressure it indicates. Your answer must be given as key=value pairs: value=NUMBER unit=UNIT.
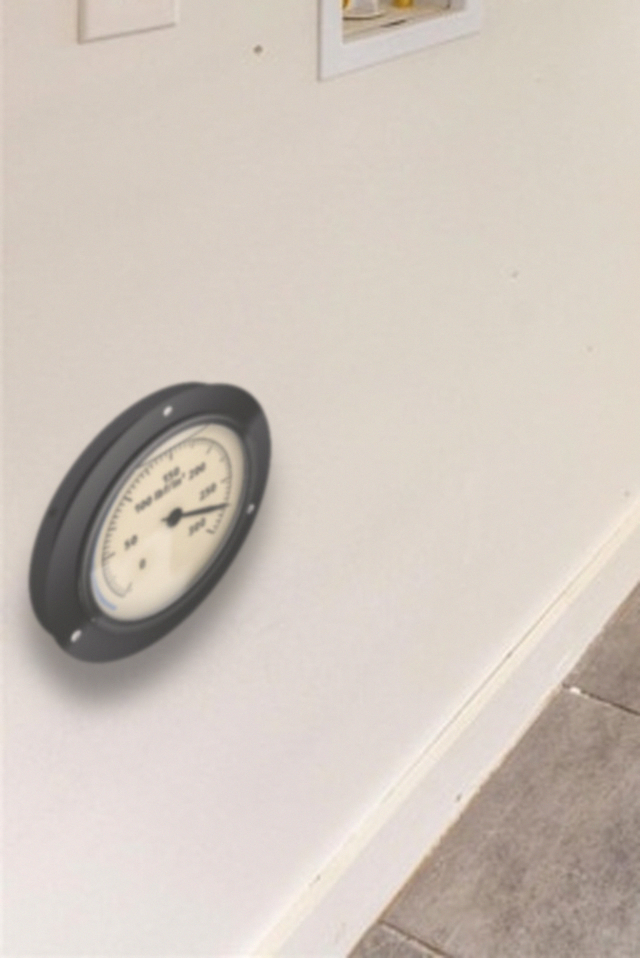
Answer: value=275 unit=psi
